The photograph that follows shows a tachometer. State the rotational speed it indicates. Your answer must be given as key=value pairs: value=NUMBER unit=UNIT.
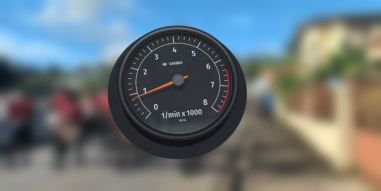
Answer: value=800 unit=rpm
